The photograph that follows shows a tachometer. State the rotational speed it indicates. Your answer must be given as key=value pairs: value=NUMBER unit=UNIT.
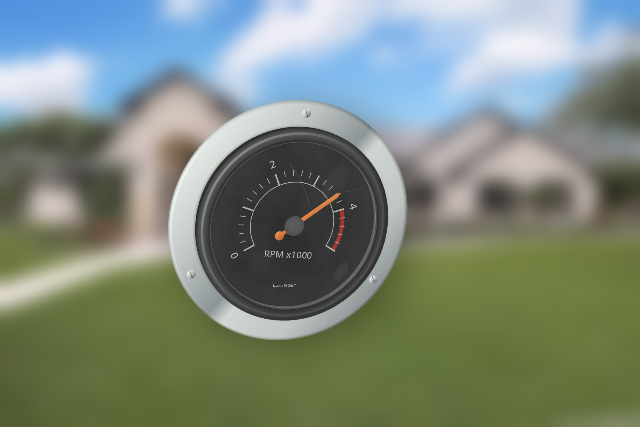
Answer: value=3600 unit=rpm
